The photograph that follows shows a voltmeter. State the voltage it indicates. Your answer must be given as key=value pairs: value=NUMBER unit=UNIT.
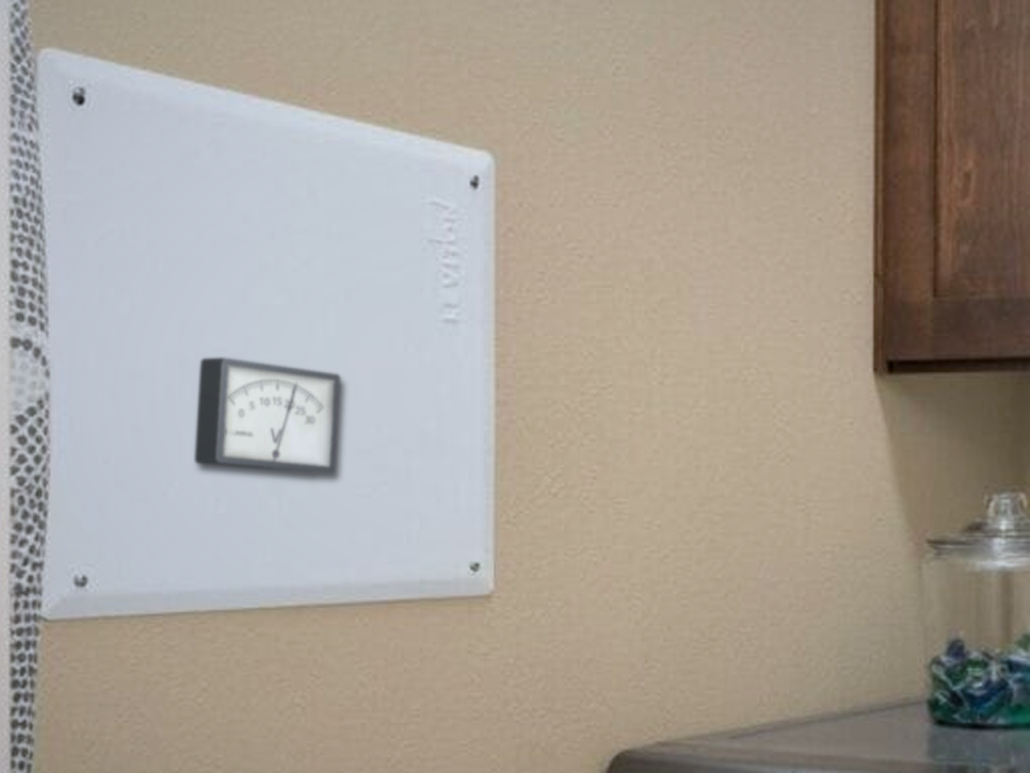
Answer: value=20 unit=V
